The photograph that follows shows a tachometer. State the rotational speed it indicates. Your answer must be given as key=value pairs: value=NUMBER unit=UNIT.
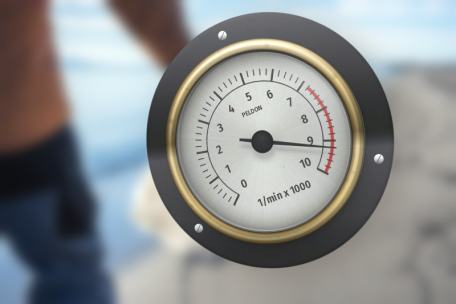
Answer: value=9200 unit=rpm
